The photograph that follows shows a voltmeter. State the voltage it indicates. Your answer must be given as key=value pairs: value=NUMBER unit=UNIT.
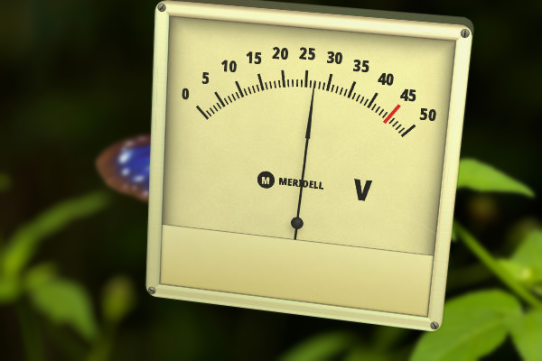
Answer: value=27 unit=V
